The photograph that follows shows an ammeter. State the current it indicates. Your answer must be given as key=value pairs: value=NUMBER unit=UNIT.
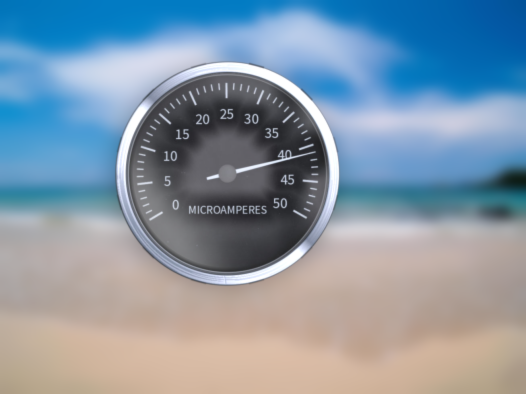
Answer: value=41 unit=µA
